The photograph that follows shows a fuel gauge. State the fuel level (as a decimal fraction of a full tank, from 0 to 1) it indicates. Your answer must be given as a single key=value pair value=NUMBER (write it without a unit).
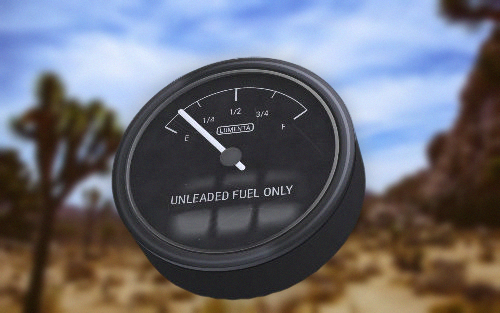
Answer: value=0.125
